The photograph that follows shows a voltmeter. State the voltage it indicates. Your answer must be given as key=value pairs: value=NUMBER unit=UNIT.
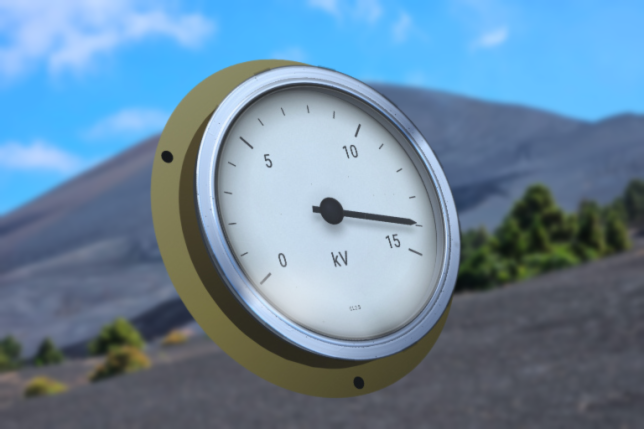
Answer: value=14 unit=kV
